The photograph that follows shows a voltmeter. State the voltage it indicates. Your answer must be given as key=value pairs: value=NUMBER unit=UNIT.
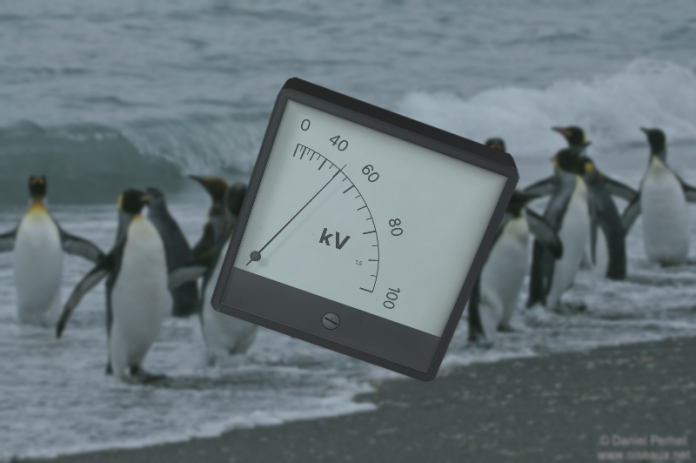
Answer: value=50 unit=kV
